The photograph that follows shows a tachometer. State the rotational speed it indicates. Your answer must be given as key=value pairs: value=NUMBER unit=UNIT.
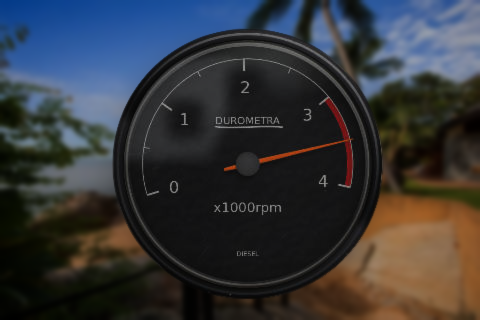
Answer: value=3500 unit=rpm
